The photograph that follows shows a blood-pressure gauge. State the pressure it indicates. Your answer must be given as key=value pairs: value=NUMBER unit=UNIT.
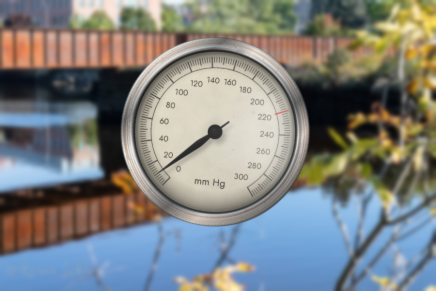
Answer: value=10 unit=mmHg
